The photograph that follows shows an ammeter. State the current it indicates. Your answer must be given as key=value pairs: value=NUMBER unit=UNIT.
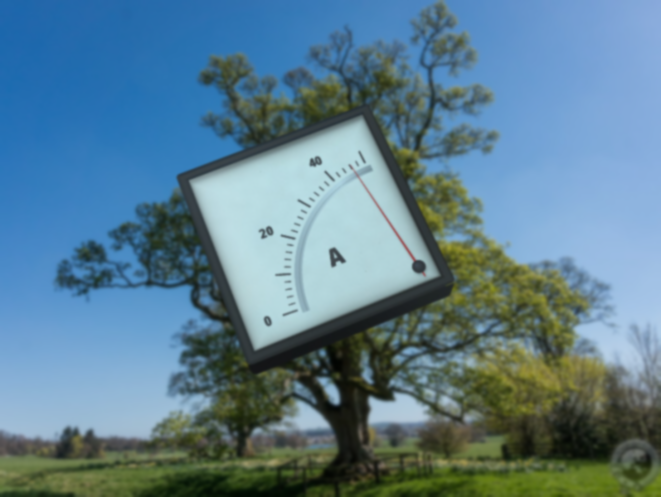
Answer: value=46 unit=A
